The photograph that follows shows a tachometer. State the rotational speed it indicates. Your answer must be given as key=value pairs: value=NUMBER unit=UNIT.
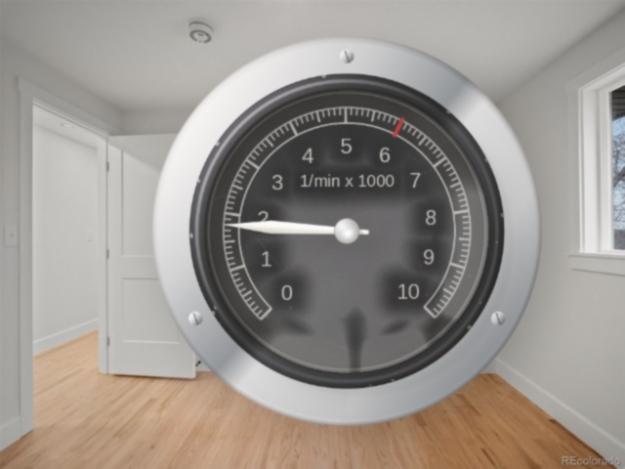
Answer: value=1800 unit=rpm
